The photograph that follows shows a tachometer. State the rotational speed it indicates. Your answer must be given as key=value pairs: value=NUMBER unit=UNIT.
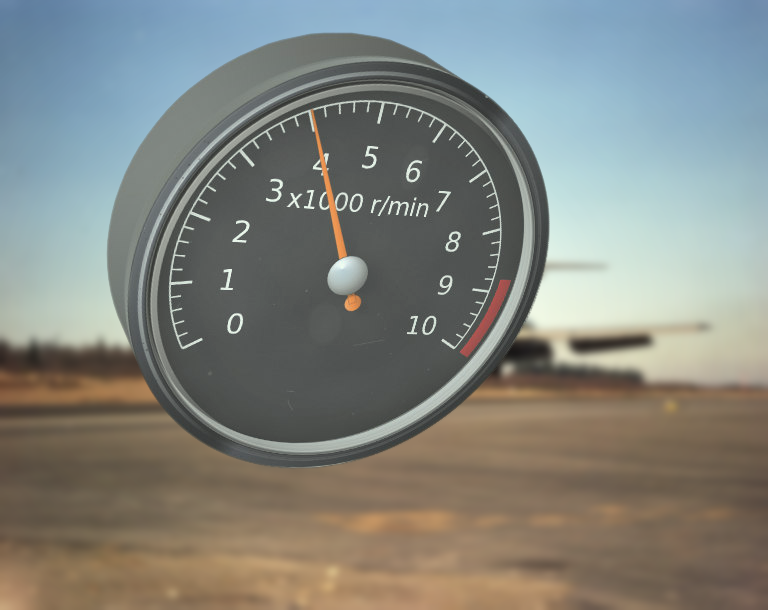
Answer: value=4000 unit=rpm
